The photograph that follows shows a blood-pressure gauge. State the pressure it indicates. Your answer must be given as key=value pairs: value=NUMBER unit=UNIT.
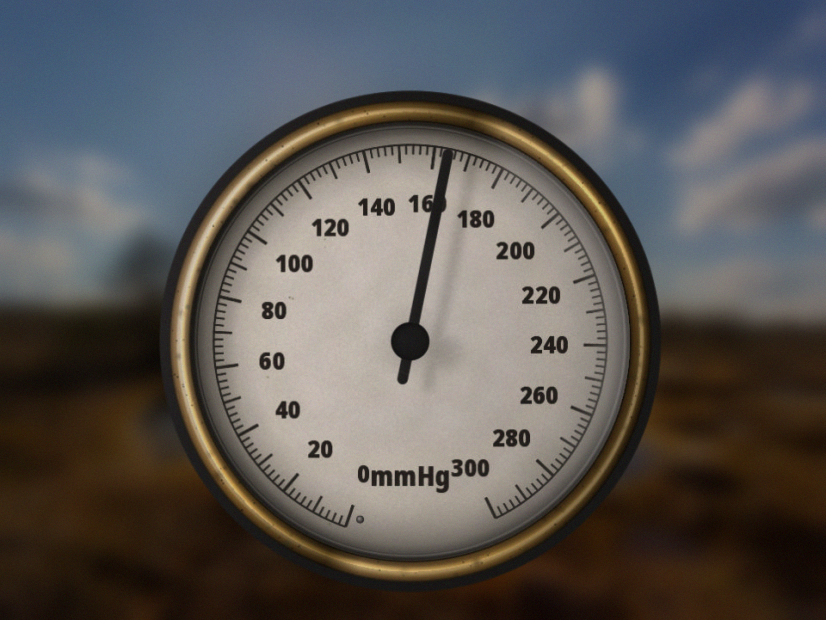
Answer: value=164 unit=mmHg
